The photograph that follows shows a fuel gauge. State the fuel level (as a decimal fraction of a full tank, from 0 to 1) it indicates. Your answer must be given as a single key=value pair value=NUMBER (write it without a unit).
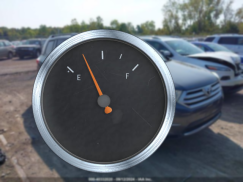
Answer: value=0.25
